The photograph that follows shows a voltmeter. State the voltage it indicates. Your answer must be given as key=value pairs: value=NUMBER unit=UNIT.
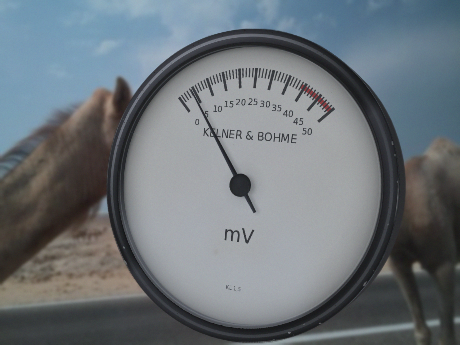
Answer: value=5 unit=mV
